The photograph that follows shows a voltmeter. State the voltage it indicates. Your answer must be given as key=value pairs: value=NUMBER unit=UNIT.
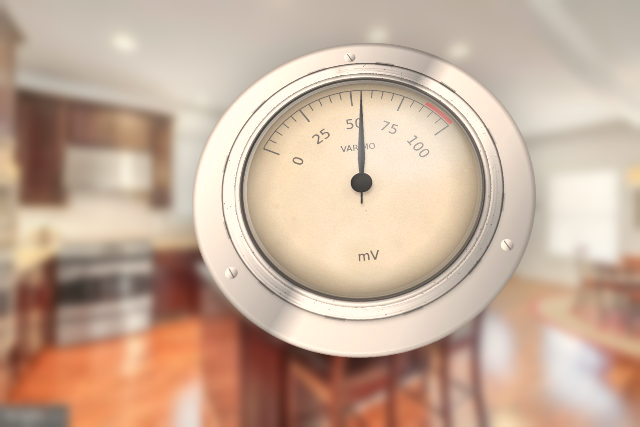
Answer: value=55 unit=mV
